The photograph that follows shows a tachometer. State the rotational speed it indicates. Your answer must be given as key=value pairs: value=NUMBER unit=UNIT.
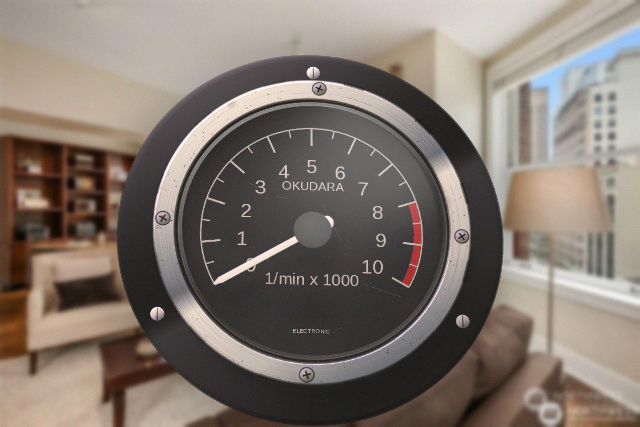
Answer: value=0 unit=rpm
